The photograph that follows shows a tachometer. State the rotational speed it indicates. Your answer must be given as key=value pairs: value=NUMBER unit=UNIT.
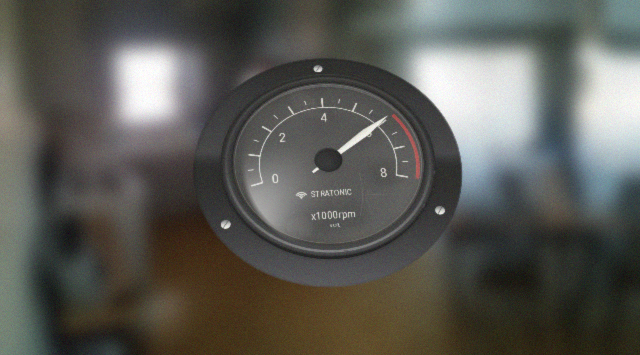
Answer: value=6000 unit=rpm
